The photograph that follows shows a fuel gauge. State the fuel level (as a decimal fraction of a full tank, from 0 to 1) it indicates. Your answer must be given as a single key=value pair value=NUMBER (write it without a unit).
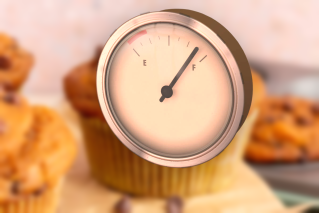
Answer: value=0.875
